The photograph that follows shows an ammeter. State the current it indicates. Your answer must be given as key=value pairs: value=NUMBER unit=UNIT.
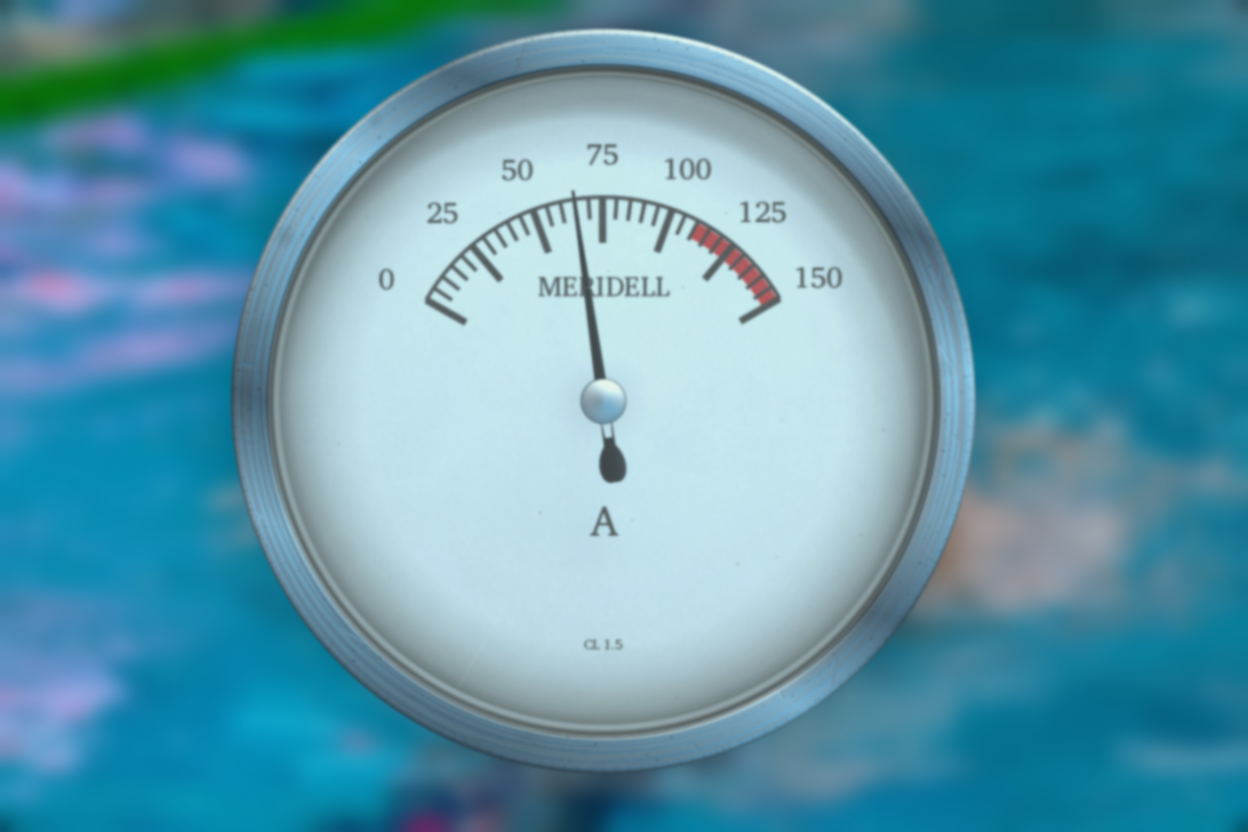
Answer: value=65 unit=A
